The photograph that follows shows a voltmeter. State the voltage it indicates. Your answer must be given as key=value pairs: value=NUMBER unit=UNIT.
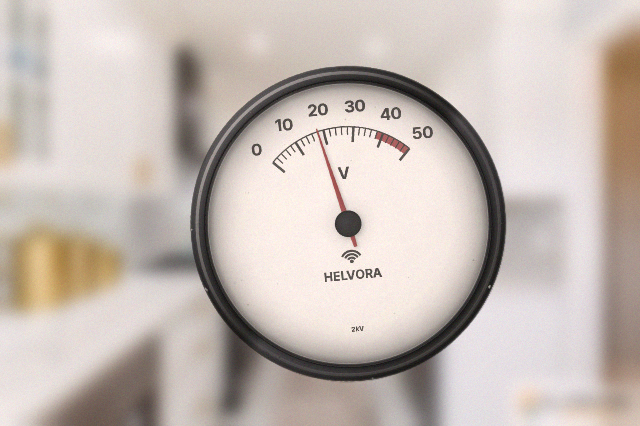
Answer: value=18 unit=V
